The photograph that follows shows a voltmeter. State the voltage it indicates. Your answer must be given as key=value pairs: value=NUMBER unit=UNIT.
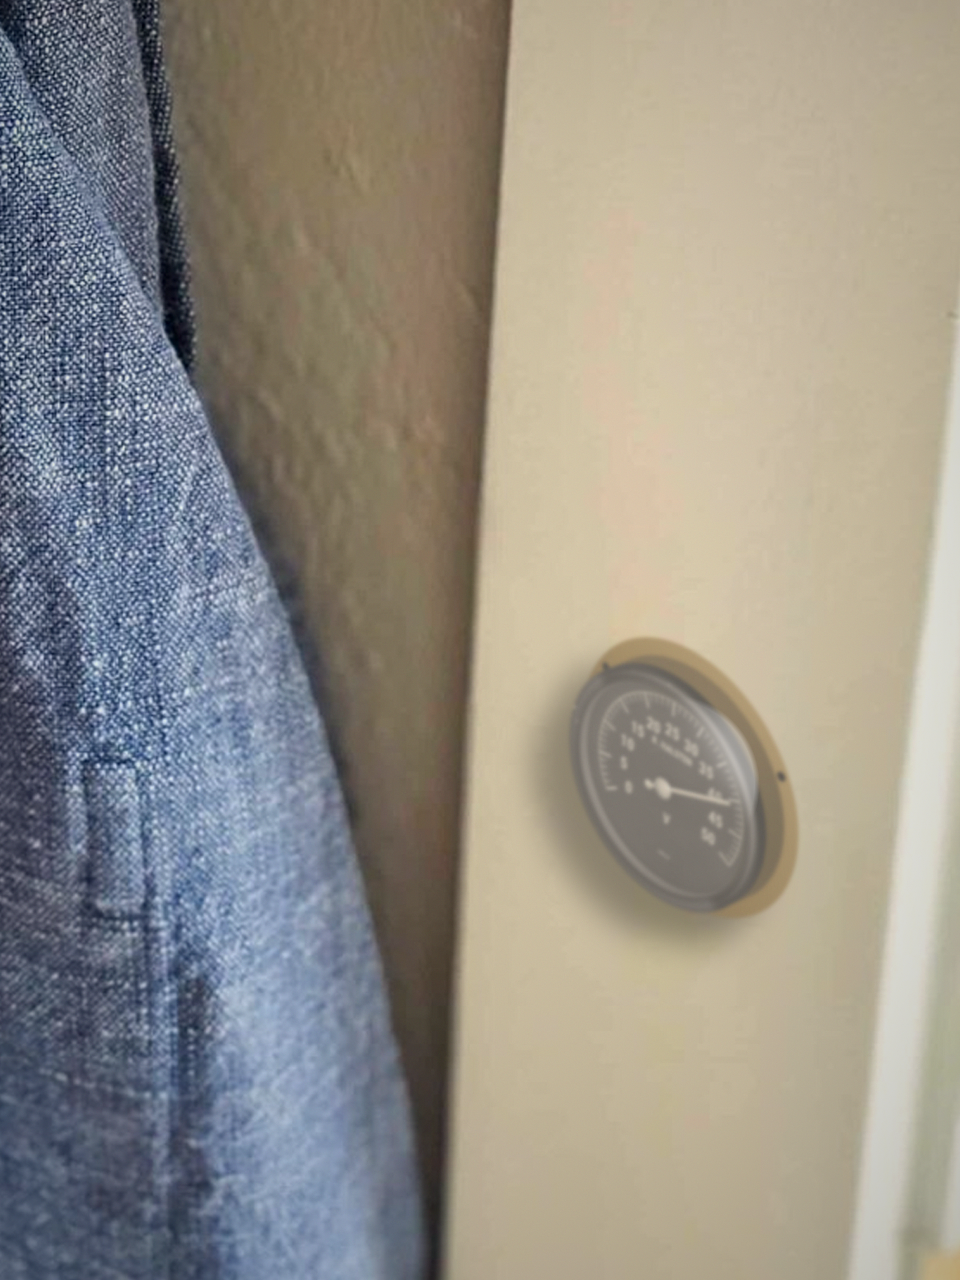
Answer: value=40 unit=V
